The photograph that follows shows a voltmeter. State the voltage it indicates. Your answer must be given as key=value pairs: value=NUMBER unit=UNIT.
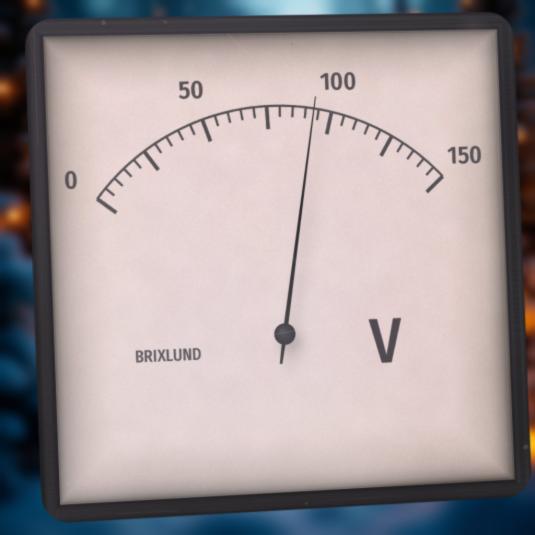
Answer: value=92.5 unit=V
